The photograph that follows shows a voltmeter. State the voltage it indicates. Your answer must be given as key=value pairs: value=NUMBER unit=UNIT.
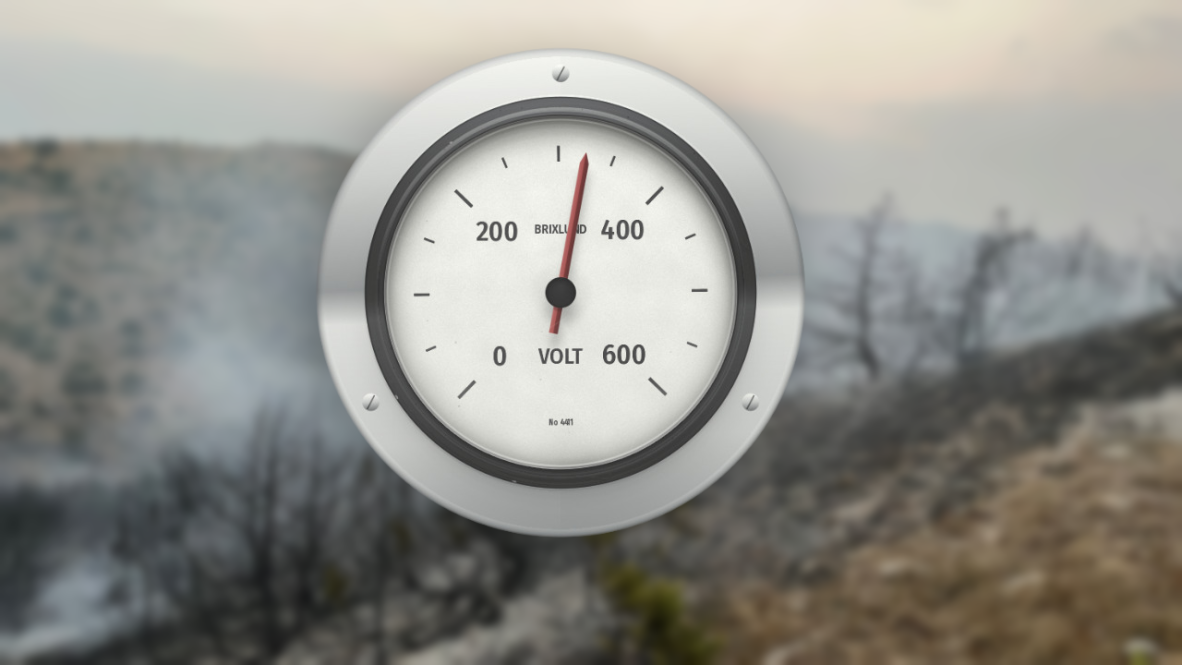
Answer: value=325 unit=V
